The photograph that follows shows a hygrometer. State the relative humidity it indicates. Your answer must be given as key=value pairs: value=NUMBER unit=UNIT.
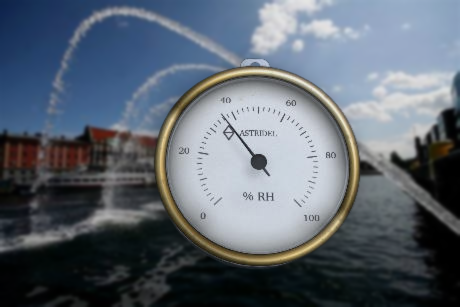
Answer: value=36 unit=%
